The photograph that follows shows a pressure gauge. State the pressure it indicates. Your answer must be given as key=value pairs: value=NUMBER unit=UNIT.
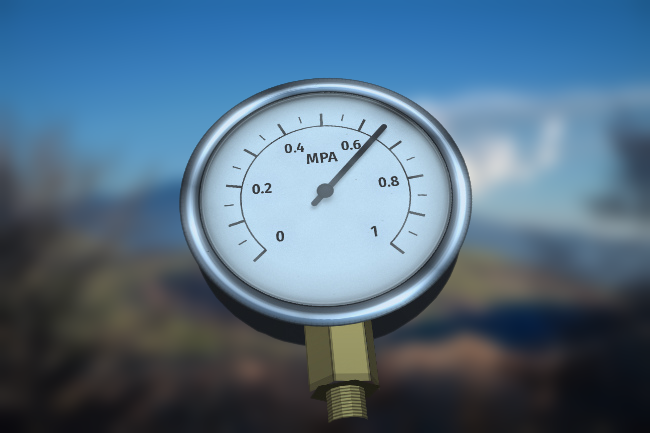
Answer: value=0.65 unit=MPa
